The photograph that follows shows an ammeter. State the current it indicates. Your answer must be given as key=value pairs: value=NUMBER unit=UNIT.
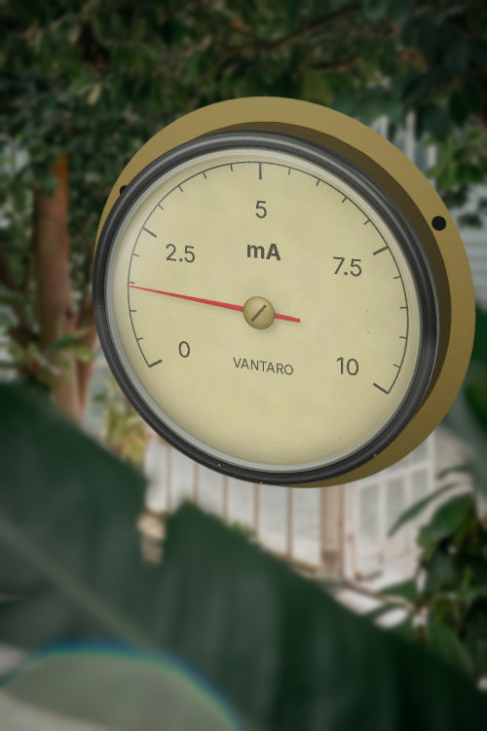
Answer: value=1.5 unit=mA
